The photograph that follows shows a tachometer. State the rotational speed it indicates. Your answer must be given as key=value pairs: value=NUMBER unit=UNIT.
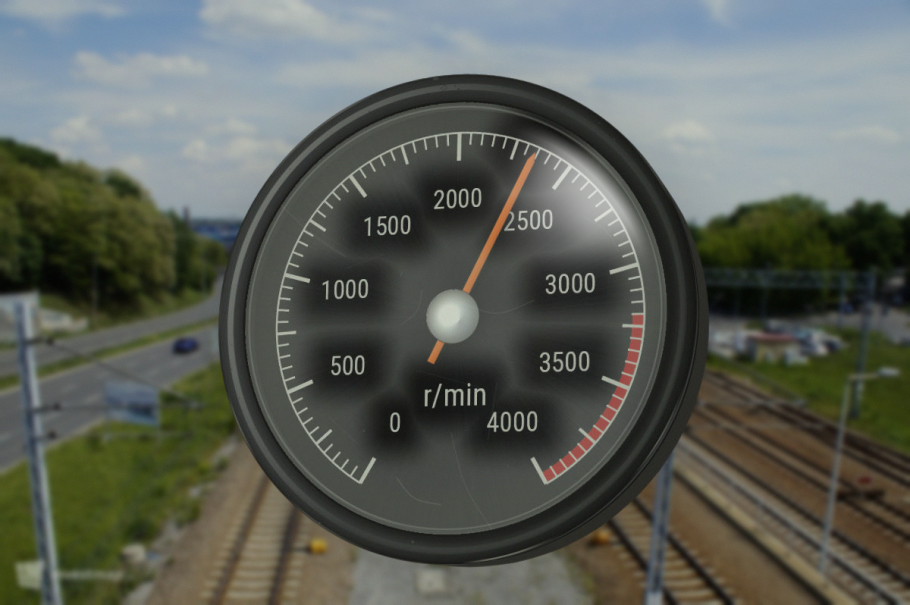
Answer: value=2350 unit=rpm
